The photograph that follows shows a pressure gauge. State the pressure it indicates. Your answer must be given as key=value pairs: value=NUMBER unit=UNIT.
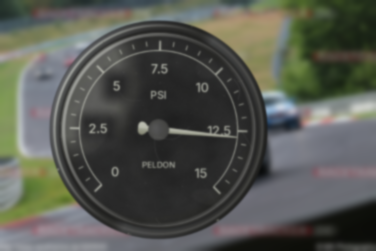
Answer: value=12.75 unit=psi
